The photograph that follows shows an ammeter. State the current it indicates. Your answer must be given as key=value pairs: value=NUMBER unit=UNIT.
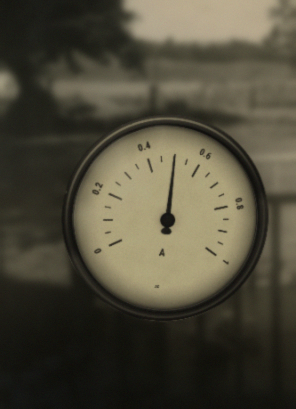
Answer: value=0.5 unit=A
